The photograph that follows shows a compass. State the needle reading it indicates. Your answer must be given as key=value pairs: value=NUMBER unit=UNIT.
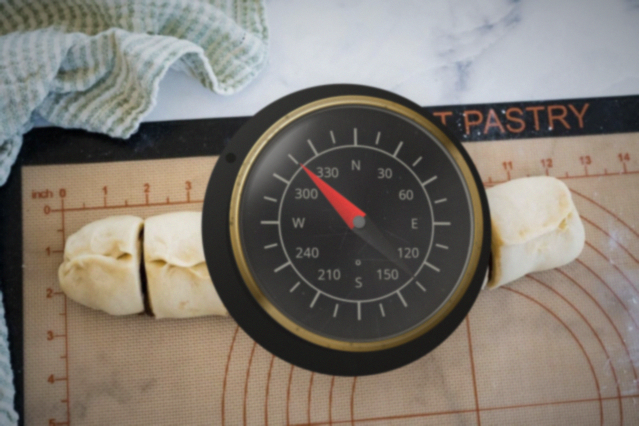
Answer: value=315 unit=°
